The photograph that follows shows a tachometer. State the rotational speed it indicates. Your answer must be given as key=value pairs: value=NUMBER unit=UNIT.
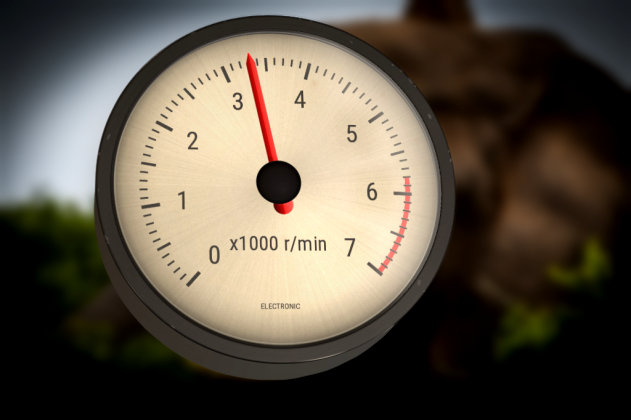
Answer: value=3300 unit=rpm
